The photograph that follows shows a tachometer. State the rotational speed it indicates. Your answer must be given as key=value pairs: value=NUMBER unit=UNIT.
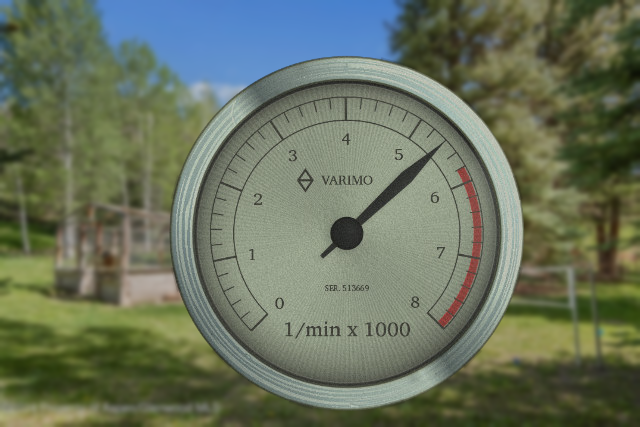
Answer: value=5400 unit=rpm
